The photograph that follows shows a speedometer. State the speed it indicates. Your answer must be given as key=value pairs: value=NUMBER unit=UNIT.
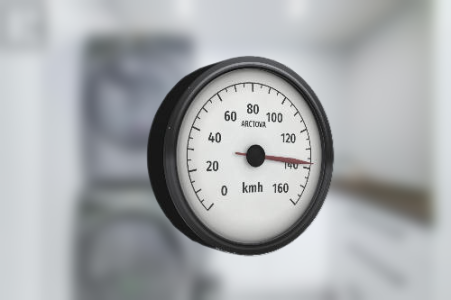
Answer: value=137.5 unit=km/h
